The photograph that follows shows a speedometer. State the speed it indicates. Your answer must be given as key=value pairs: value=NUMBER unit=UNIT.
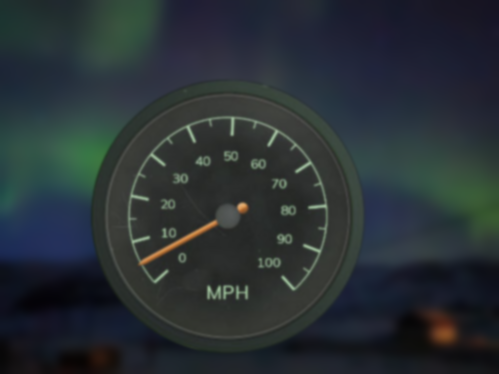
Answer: value=5 unit=mph
